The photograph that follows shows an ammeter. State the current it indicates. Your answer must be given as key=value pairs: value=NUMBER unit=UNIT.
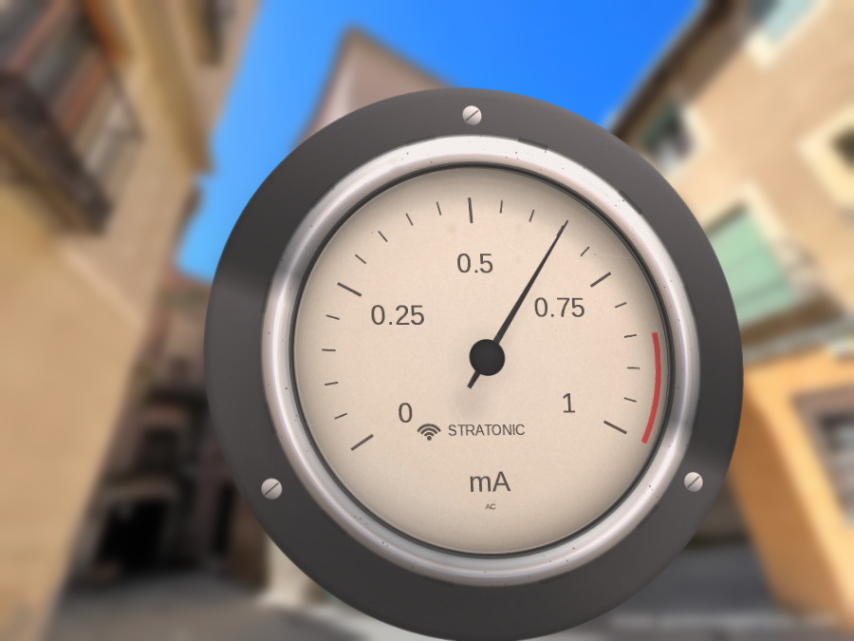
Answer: value=0.65 unit=mA
